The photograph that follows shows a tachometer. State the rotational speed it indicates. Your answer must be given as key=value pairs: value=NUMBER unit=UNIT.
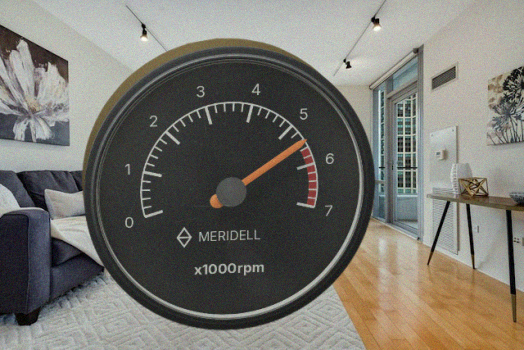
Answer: value=5400 unit=rpm
